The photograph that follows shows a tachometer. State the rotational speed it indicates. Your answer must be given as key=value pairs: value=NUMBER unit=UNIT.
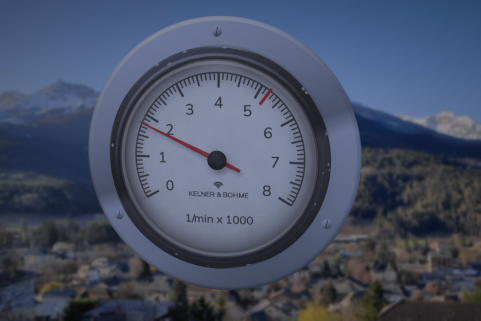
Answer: value=1800 unit=rpm
